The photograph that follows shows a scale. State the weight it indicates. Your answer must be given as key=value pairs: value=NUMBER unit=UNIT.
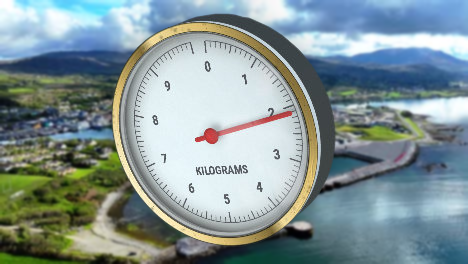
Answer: value=2.1 unit=kg
